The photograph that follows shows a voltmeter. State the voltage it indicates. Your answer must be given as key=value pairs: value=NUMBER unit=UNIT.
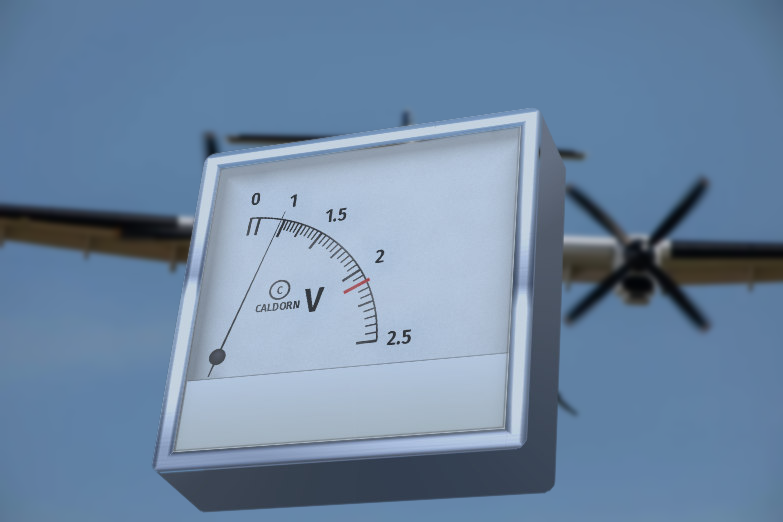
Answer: value=1 unit=V
